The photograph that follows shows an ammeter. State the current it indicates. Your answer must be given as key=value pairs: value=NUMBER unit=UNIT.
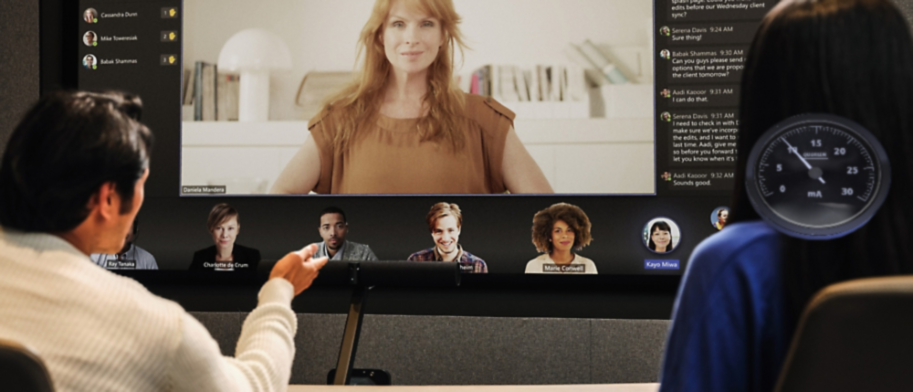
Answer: value=10 unit=mA
